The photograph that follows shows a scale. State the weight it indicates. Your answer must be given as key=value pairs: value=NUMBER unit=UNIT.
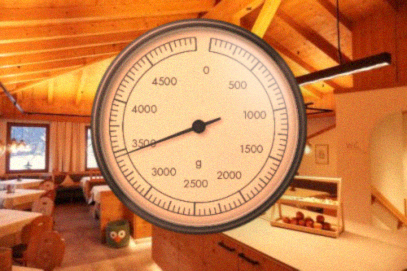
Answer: value=3450 unit=g
